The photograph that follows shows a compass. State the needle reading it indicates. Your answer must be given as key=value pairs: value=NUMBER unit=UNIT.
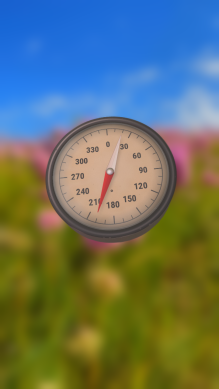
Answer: value=200 unit=°
